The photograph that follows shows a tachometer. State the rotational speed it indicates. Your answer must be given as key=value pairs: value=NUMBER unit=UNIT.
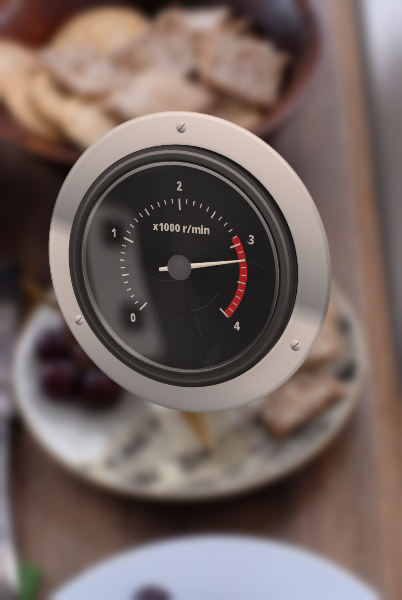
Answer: value=3200 unit=rpm
